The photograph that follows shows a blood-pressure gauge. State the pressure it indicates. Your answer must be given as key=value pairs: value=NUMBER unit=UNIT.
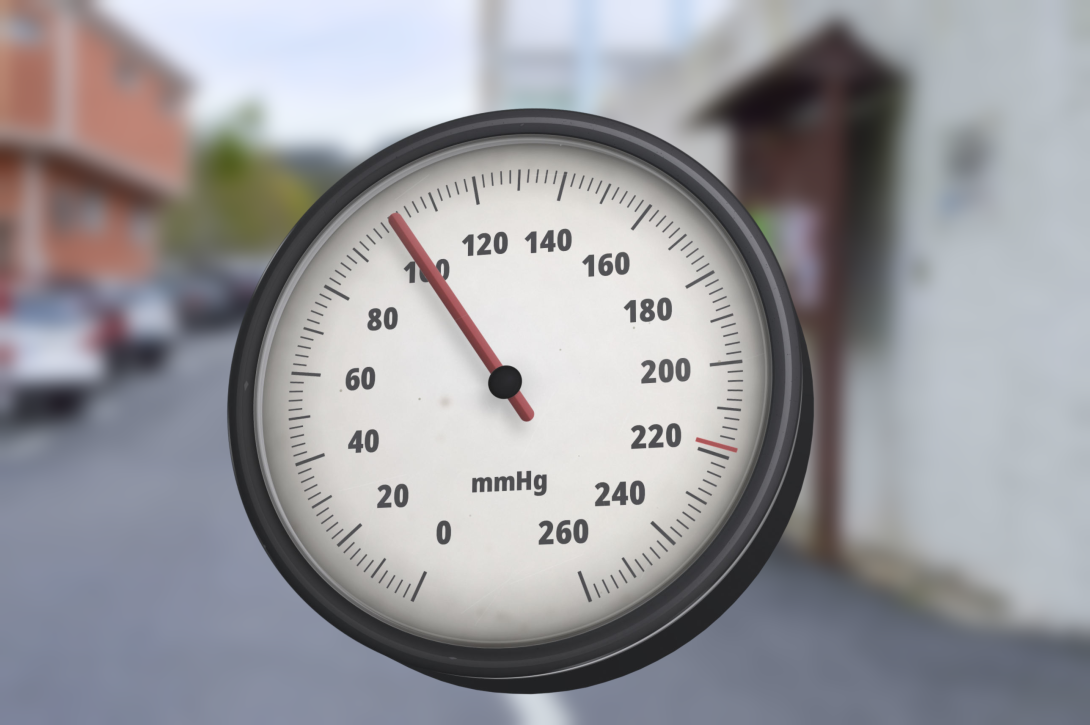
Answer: value=101 unit=mmHg
